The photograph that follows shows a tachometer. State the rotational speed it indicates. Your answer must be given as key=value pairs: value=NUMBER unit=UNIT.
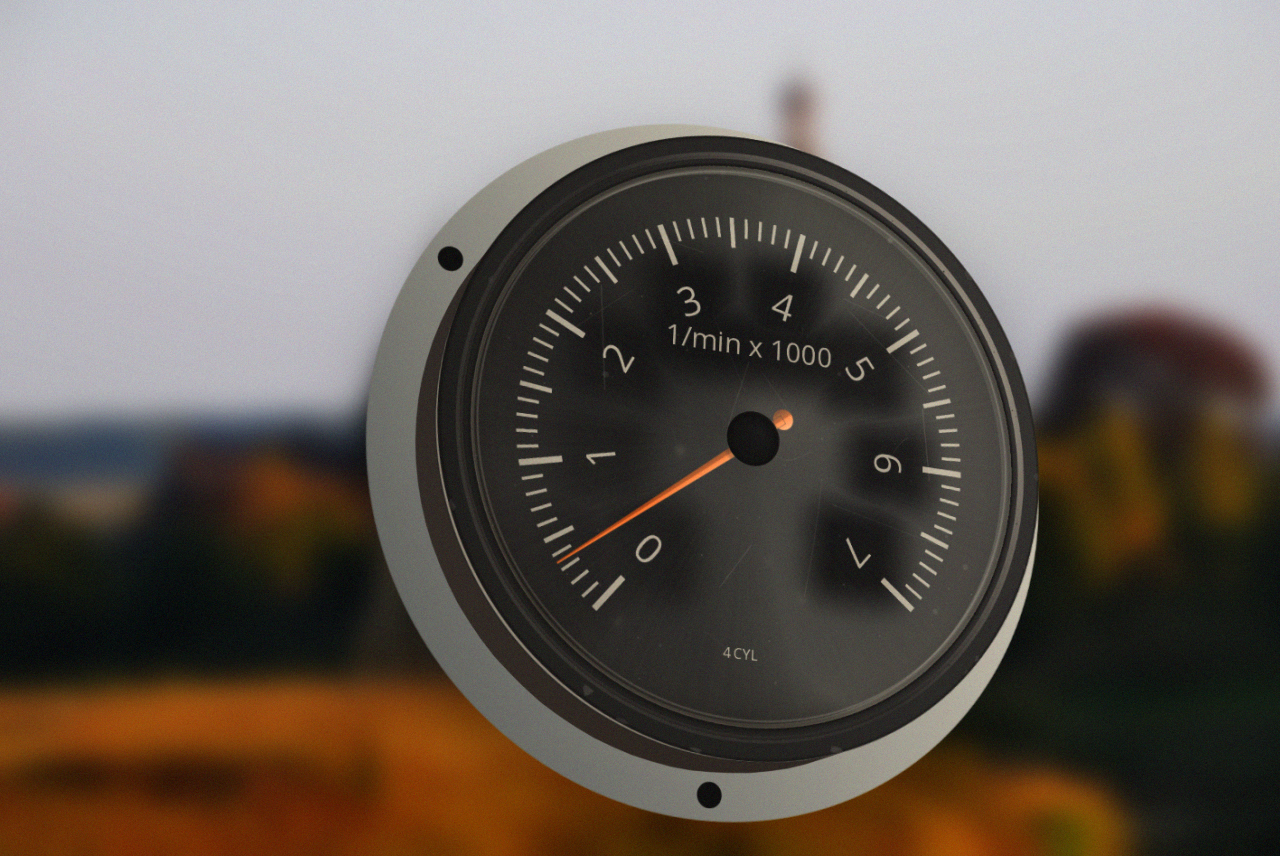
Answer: value=350 unit=rpm
